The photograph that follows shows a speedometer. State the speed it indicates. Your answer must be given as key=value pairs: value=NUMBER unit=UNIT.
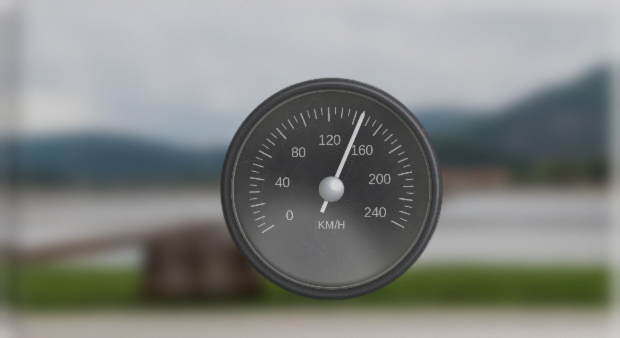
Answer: value=145 unit=km/h
